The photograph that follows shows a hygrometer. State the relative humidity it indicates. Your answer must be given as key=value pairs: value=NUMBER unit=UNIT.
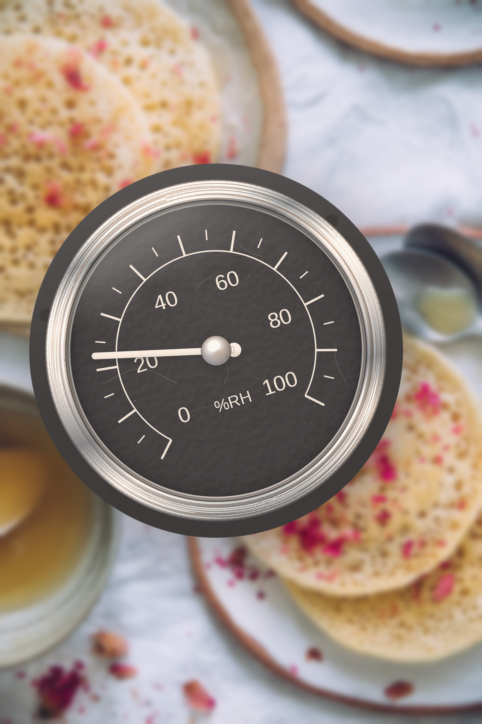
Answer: value=22.5 unit=%
